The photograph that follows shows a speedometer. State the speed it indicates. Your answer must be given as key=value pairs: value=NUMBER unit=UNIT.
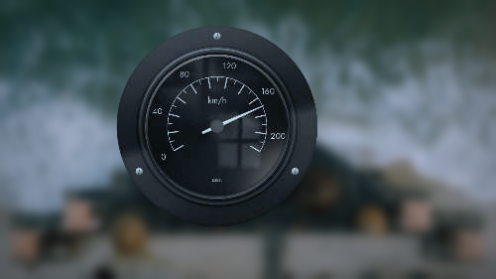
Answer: value=170 unit=km/h
